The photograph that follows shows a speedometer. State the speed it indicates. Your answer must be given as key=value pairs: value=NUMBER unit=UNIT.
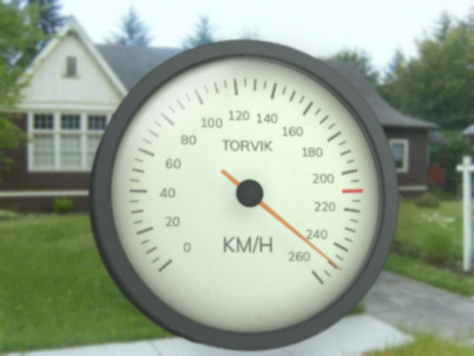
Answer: value=250 unit=km/h
